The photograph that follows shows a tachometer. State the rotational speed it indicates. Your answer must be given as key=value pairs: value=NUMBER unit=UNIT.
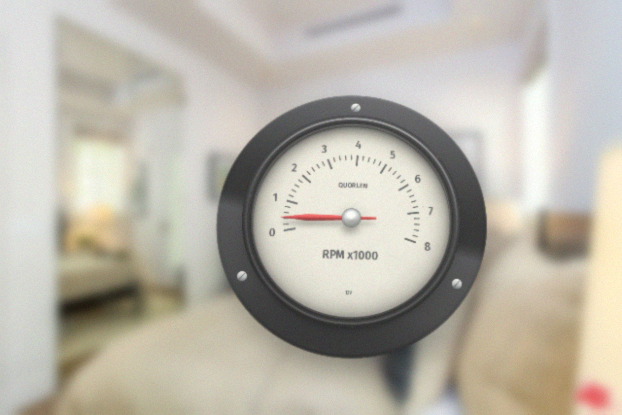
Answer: value=400 unit=rpm
